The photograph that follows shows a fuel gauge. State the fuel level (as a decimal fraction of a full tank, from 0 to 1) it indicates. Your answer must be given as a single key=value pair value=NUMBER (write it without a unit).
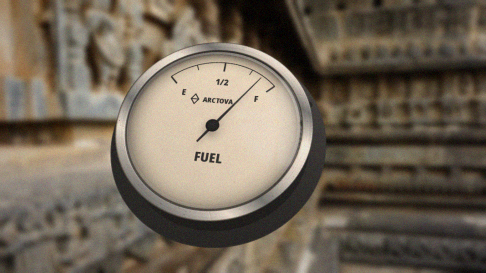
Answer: value=0.875
